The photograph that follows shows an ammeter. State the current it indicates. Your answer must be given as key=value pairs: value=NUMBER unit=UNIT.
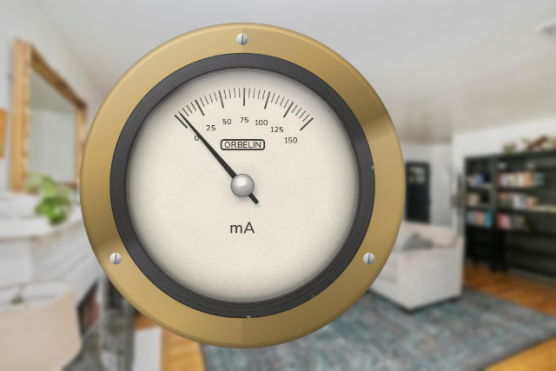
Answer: value=5 unit=mA
